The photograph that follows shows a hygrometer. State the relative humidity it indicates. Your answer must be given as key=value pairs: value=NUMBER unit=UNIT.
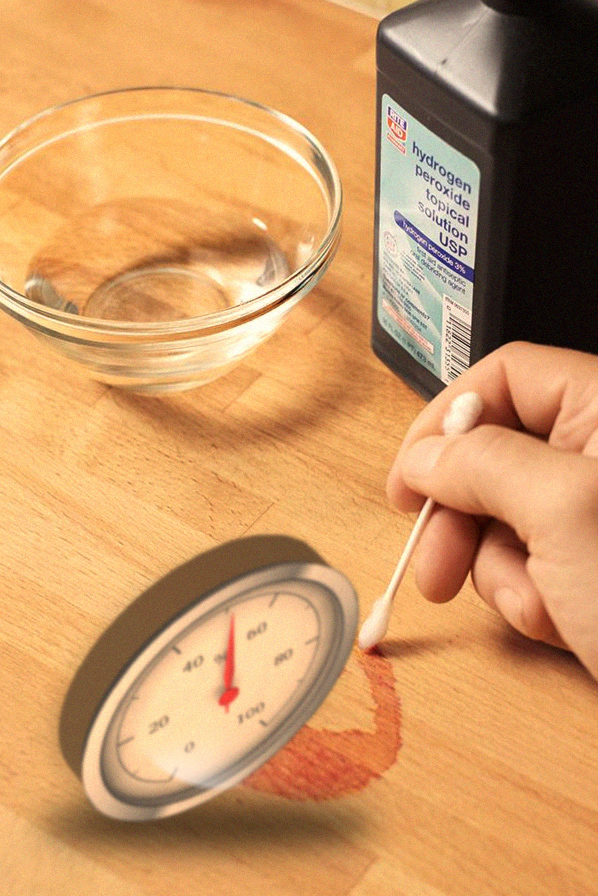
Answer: value=50 unit=%
